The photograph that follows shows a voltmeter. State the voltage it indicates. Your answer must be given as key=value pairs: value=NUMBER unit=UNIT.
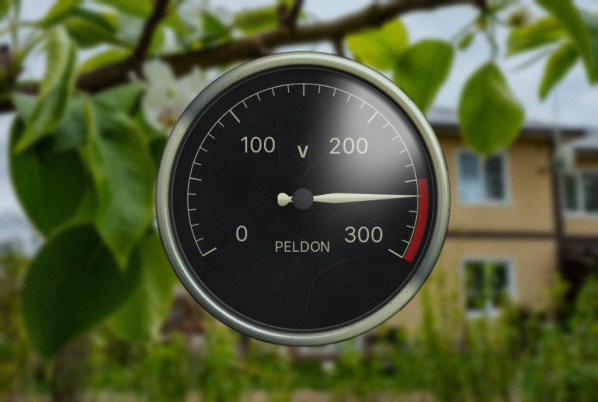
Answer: value=260 unit=V
